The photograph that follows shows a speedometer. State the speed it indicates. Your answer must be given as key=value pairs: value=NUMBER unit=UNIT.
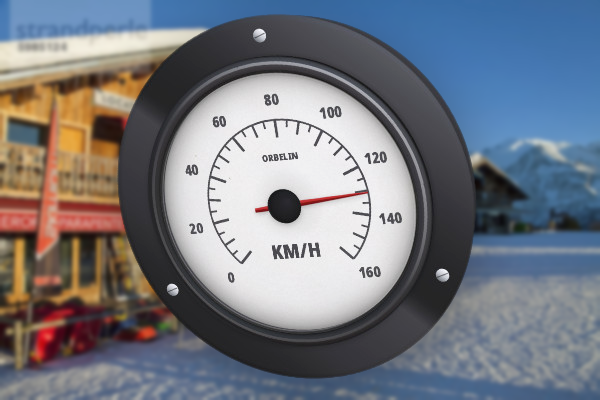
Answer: value=130 unit=km/h
